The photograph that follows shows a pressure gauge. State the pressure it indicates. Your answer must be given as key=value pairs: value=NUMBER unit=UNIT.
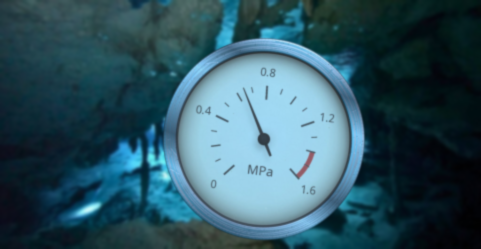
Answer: value=0.65 unit=MPa
